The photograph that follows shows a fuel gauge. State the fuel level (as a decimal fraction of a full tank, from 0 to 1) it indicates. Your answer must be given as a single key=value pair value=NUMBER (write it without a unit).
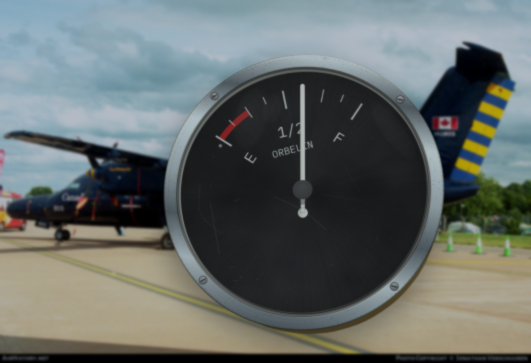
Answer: value=0.625
